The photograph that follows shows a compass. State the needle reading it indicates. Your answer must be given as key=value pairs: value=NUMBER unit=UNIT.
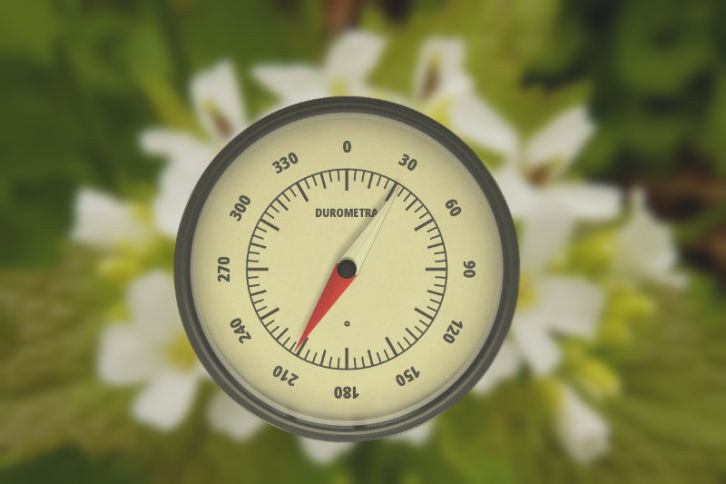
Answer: value=212.5 unit=°
